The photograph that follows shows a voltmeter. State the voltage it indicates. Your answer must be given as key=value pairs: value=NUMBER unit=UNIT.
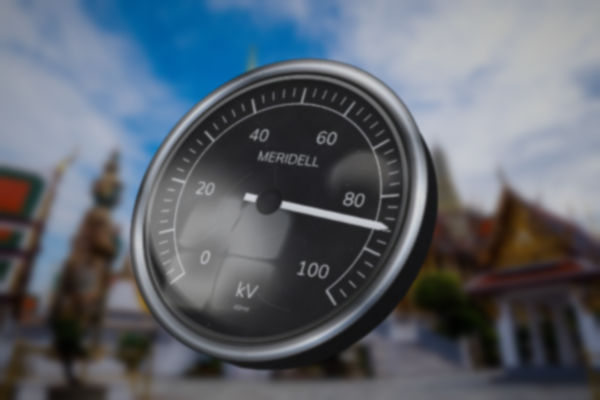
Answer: value=86 unit=kV
